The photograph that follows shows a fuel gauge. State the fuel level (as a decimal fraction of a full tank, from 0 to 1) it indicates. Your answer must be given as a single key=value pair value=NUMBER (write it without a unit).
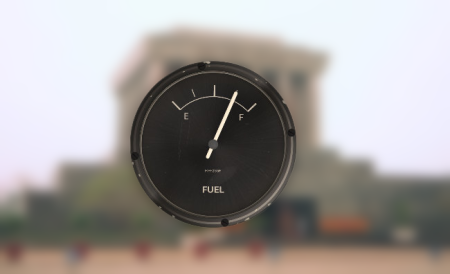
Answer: value=0.75
